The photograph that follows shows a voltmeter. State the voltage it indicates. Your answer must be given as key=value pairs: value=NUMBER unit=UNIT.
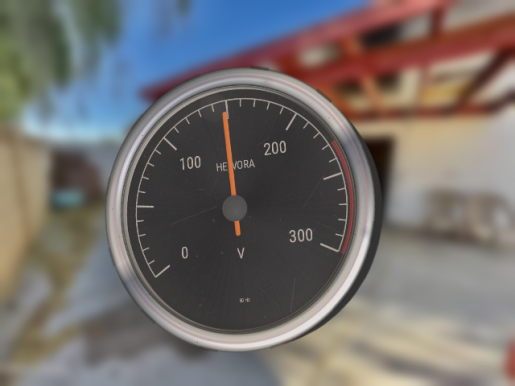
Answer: value=150 unit=V
